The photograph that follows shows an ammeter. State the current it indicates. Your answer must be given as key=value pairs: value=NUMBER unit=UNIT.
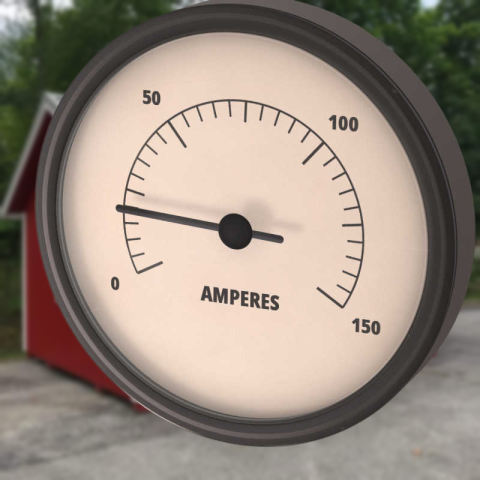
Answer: value=20 unit=A
